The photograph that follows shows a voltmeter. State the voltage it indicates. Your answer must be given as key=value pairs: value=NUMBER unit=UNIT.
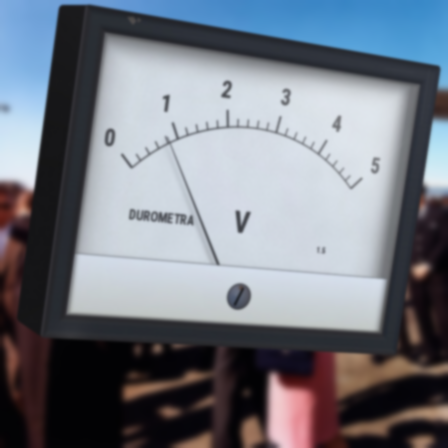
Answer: value=0.8 unit=V
